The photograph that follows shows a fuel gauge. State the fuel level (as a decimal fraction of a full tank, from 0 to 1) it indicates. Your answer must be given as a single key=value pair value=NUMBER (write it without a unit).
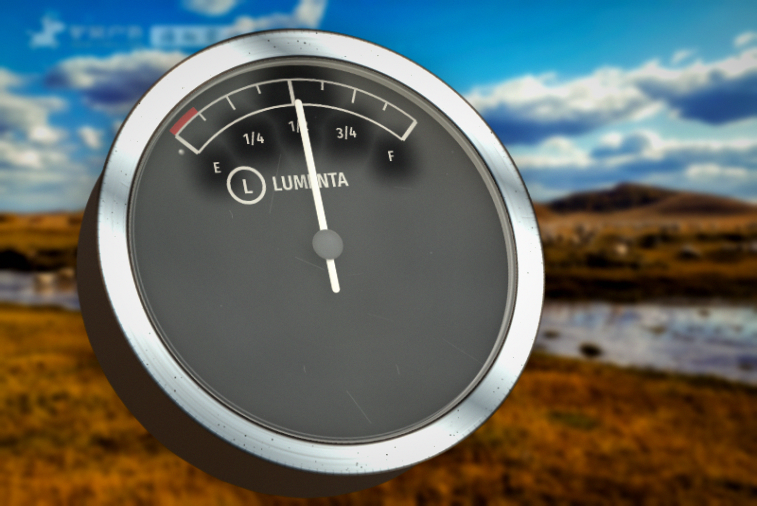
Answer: value=0.5
